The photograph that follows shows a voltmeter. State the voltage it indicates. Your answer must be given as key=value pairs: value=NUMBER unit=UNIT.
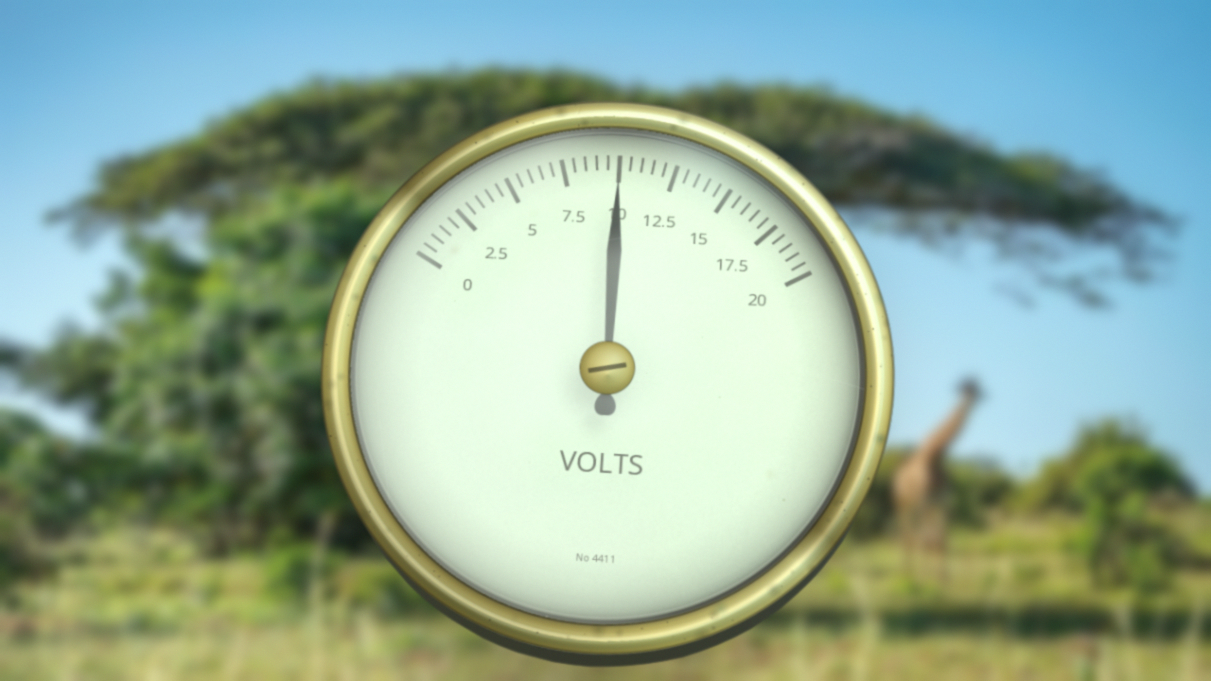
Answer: value=10 unit=V
